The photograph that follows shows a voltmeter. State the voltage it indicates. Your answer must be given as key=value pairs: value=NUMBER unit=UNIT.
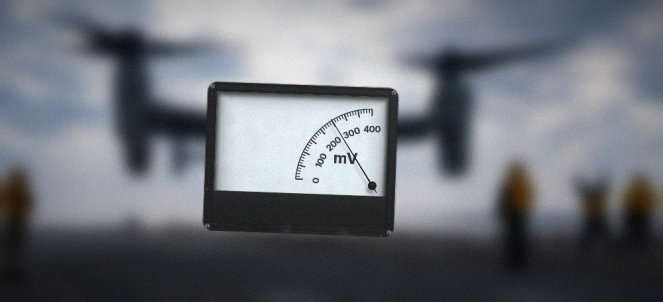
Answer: value=250 unit=mV
